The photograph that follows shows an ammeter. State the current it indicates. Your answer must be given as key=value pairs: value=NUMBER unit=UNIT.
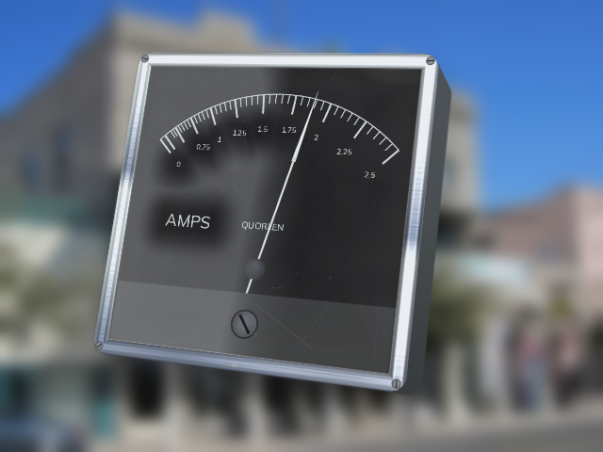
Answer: value=1.9 unit=A
